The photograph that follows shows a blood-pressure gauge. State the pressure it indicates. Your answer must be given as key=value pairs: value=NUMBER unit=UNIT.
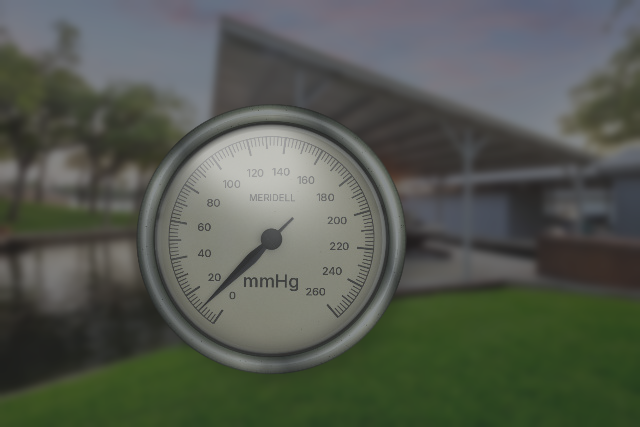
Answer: value=10 unit=mmHg
